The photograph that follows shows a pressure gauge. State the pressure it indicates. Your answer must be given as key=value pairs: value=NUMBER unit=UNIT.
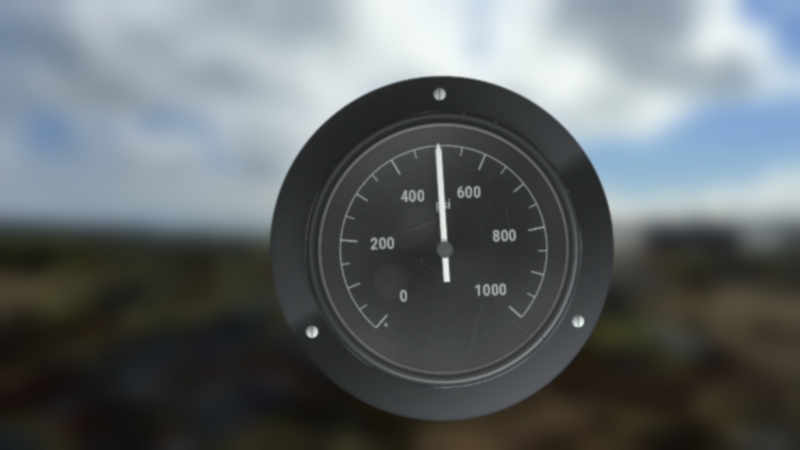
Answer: value=500 unit=psi
